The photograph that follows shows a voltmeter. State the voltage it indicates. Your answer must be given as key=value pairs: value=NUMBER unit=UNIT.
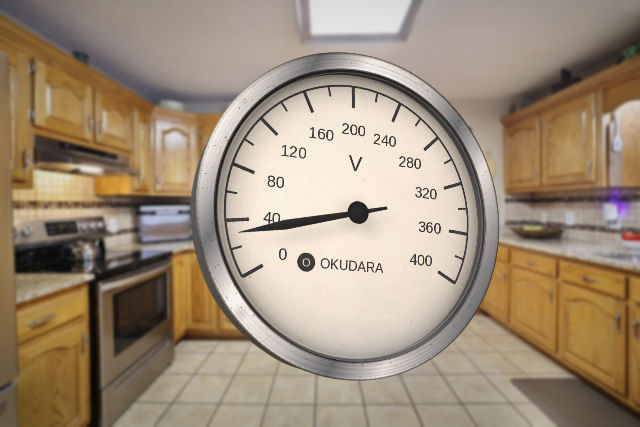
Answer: value=30 unit=V
